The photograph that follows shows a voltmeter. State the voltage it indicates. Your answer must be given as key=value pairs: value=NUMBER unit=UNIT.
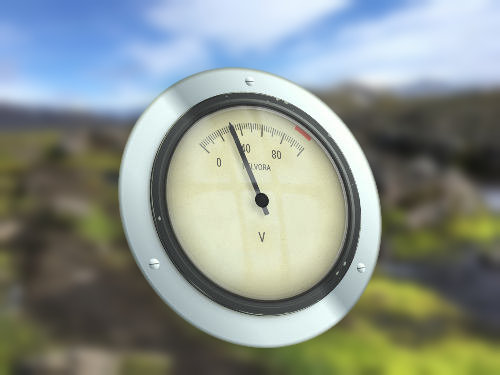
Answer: value=30 unit=V
